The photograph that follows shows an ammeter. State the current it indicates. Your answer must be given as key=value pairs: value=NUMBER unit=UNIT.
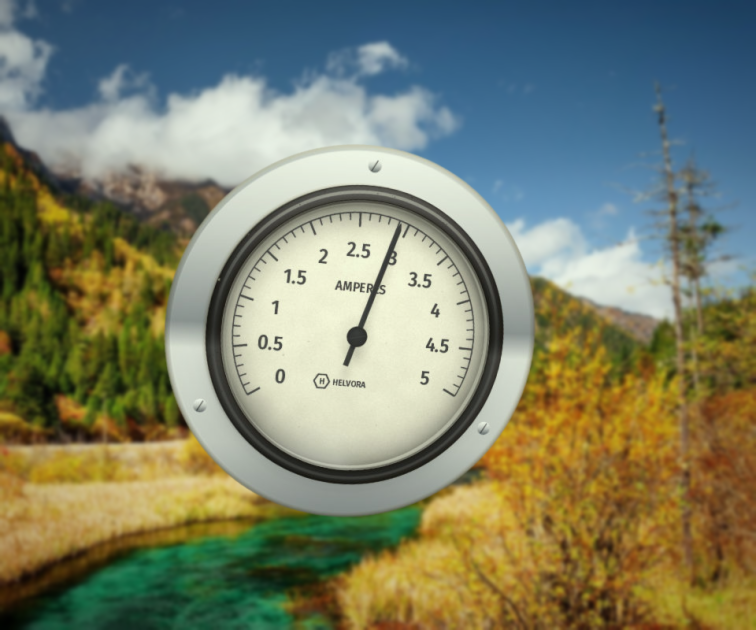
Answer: value=2.9 unit=A
